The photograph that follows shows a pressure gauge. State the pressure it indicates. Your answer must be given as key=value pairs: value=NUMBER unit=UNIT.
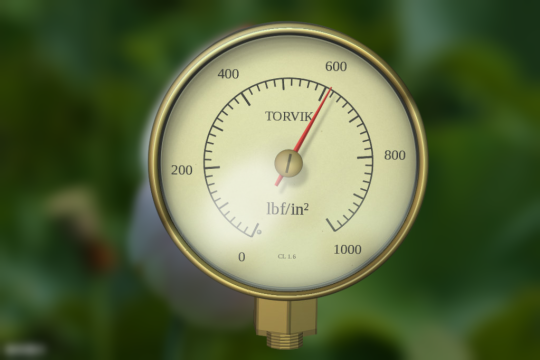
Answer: value=610 unit=psi
